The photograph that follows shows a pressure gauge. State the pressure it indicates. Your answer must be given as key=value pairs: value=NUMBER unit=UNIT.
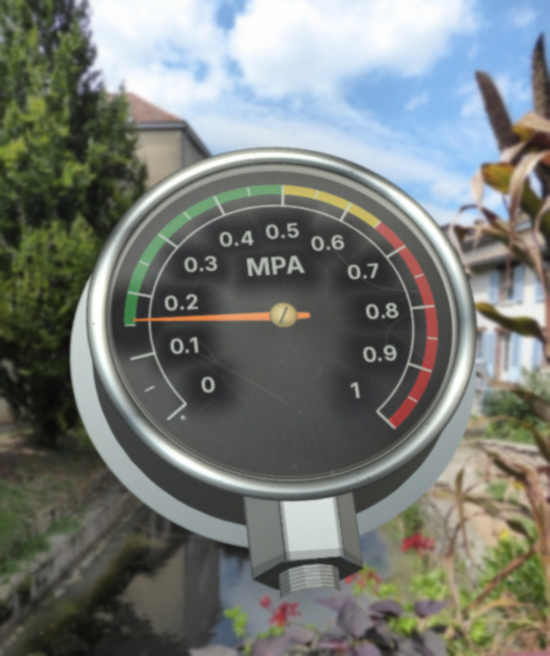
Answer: value=0.15 unit=MPa
